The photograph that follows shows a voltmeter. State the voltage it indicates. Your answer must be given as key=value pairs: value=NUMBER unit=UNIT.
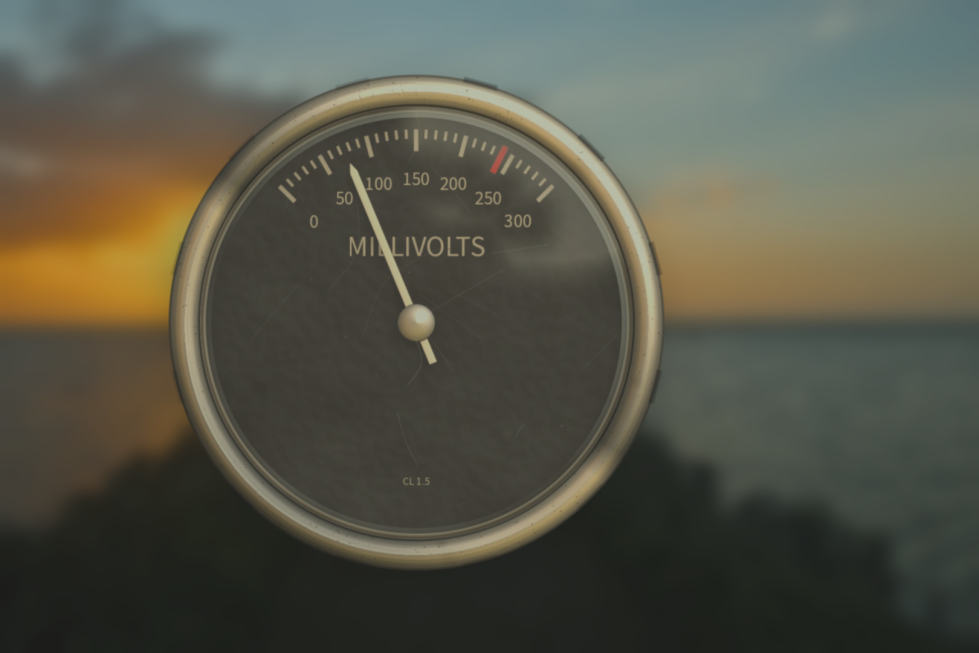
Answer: value=75 unit=mV
